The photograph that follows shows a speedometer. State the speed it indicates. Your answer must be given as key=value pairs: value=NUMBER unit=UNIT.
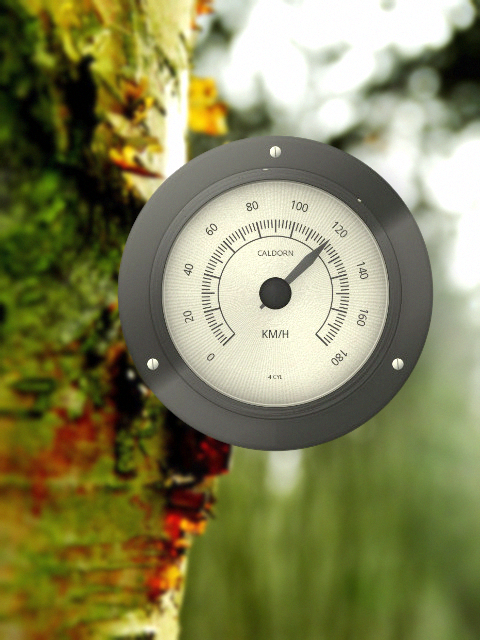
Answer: value=120 unit=km/h
